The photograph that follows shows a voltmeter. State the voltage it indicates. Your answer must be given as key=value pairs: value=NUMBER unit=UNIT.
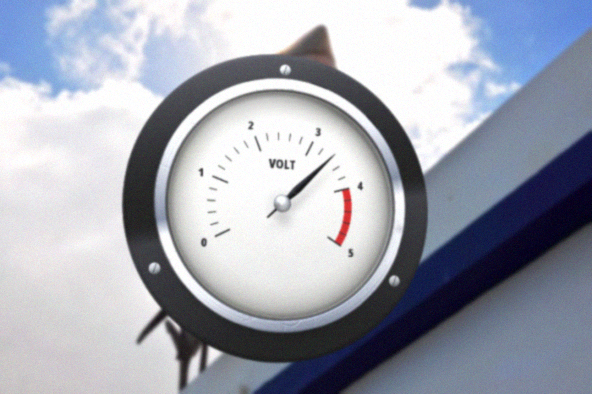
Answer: value=3.4 unit=V
